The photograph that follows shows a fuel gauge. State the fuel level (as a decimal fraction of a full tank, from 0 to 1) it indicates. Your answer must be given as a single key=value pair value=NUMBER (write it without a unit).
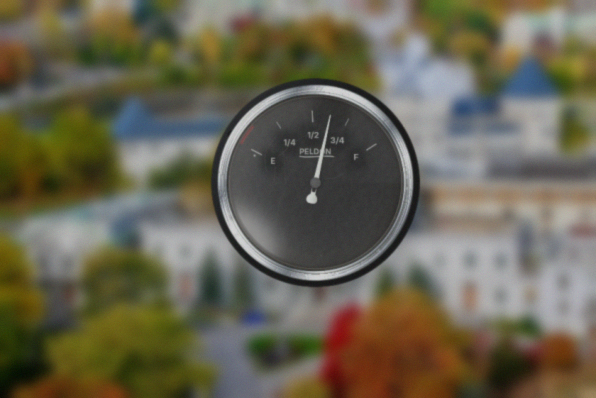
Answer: value=0.625
